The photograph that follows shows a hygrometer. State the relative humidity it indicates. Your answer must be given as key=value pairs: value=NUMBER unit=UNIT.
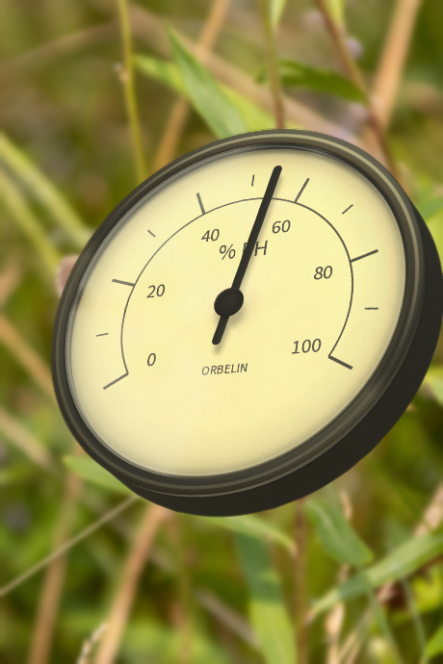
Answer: value=55 unit=%
